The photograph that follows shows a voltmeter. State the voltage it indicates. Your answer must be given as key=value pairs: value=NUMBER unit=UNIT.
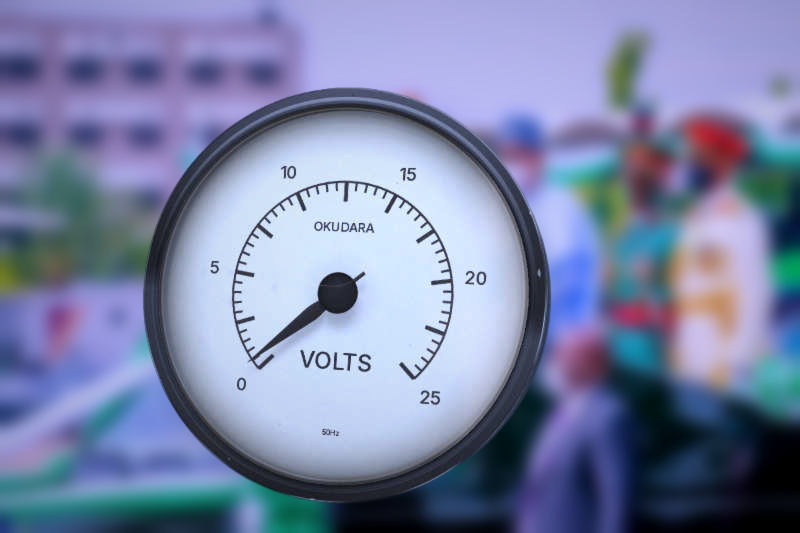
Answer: value=0.5 unit=V
